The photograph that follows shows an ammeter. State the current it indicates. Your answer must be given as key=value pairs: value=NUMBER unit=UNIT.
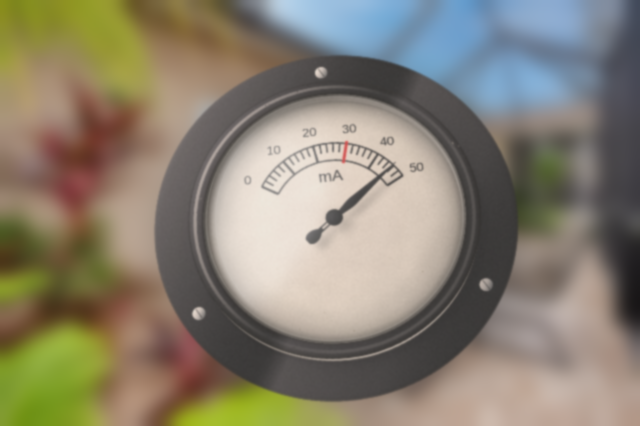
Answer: value=46 unit=mA
